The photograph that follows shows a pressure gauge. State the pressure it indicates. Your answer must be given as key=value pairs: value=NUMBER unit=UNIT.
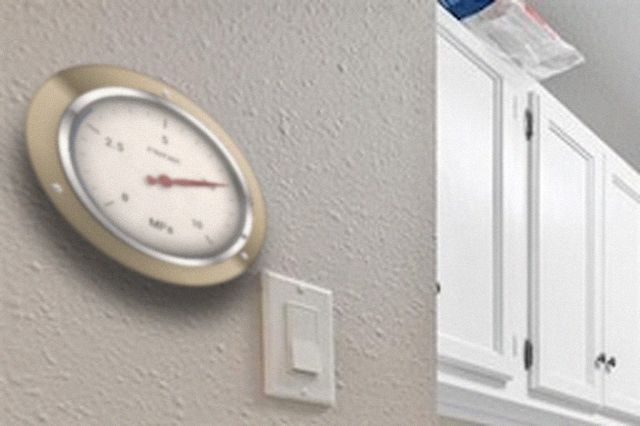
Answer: value=7.5 unit=MPa
